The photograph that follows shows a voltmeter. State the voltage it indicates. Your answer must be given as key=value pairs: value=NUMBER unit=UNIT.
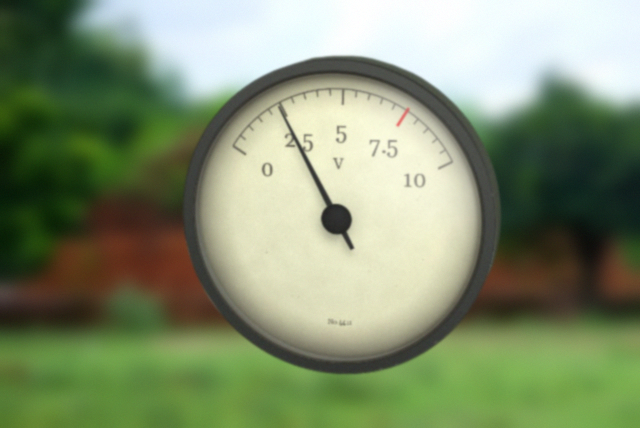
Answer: value=2.5 unit=V
